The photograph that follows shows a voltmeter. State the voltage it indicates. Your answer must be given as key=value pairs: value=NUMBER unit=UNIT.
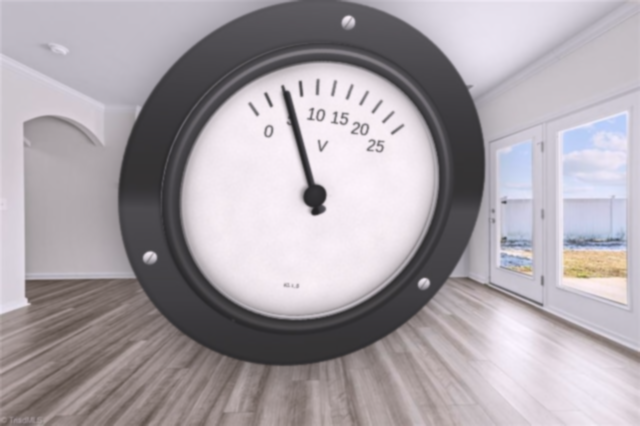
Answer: value=5 unit=V
